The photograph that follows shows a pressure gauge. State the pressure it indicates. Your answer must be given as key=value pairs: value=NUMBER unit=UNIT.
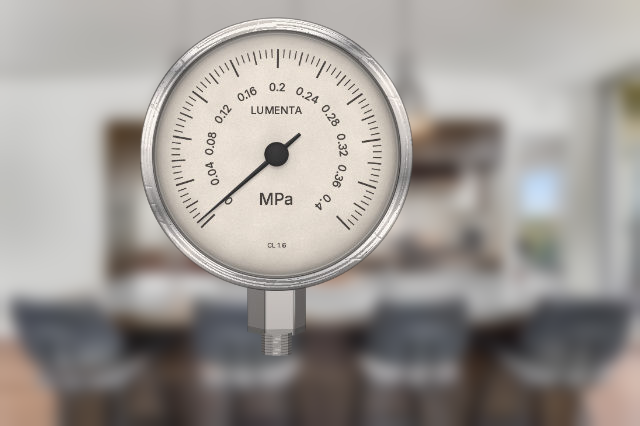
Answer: value=0.005 unit=MPa
